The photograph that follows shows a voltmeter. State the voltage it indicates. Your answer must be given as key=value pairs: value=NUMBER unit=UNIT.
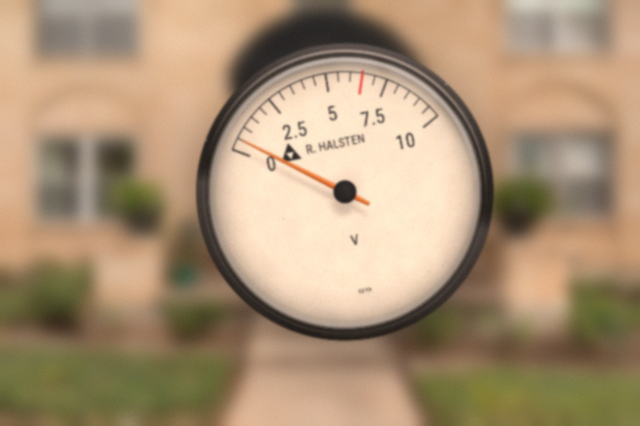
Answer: value=0.5 unit=V
